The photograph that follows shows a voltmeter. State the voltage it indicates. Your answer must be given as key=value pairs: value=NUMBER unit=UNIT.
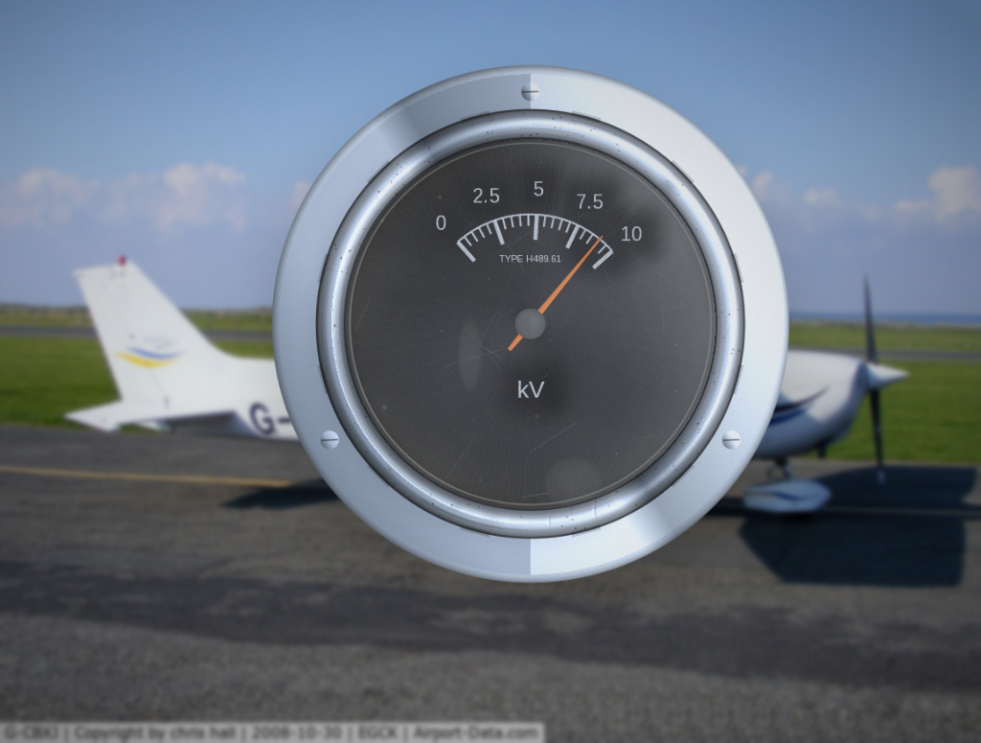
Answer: value=9 unit=kV
